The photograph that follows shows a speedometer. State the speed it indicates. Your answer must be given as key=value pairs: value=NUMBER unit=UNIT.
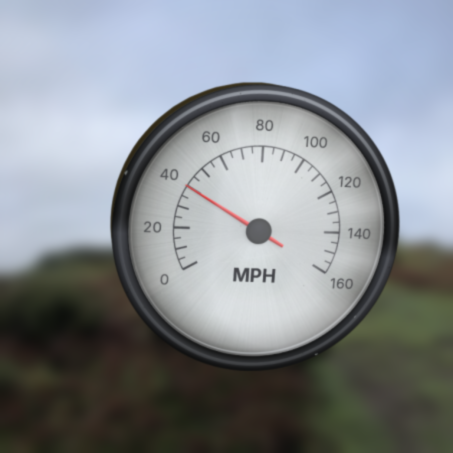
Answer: value=40 unit=mph
